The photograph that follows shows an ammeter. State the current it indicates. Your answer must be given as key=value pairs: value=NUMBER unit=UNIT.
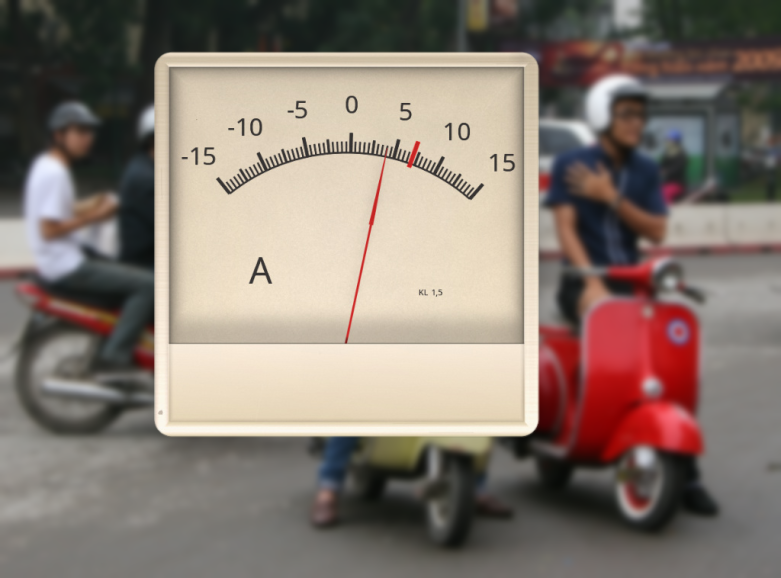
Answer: value=4 unit=A
